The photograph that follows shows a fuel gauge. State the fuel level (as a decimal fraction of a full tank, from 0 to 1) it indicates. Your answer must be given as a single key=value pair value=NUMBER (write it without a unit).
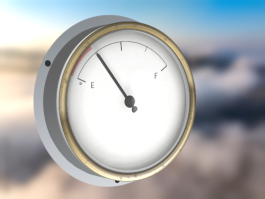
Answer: value=0.25
